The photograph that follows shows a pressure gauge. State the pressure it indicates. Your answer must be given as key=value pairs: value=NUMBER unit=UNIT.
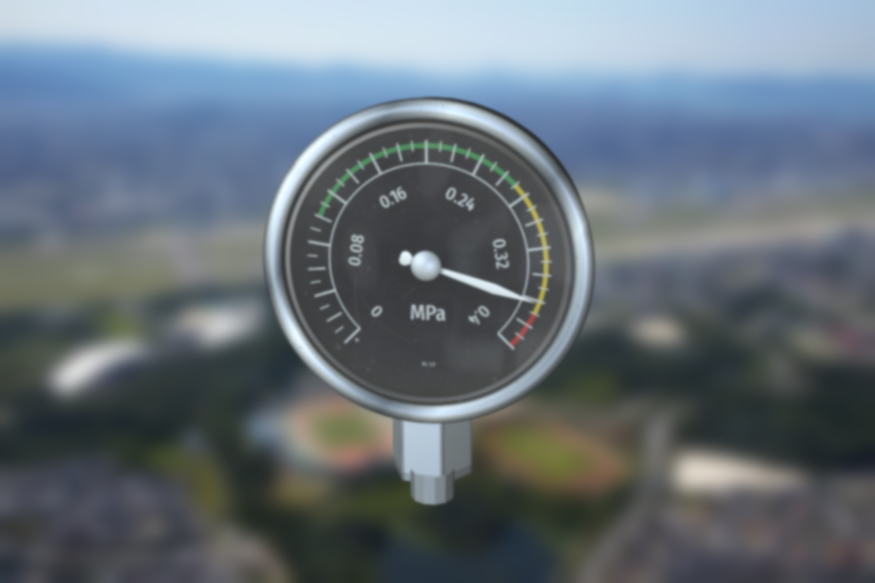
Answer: value=0.36 unit=MPa
